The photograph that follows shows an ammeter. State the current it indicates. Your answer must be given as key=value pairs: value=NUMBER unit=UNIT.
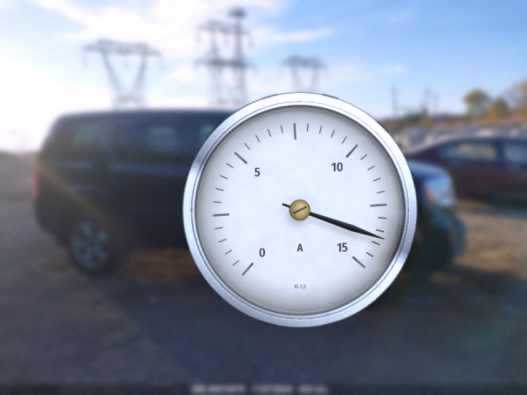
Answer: value=13.75 unit=A
